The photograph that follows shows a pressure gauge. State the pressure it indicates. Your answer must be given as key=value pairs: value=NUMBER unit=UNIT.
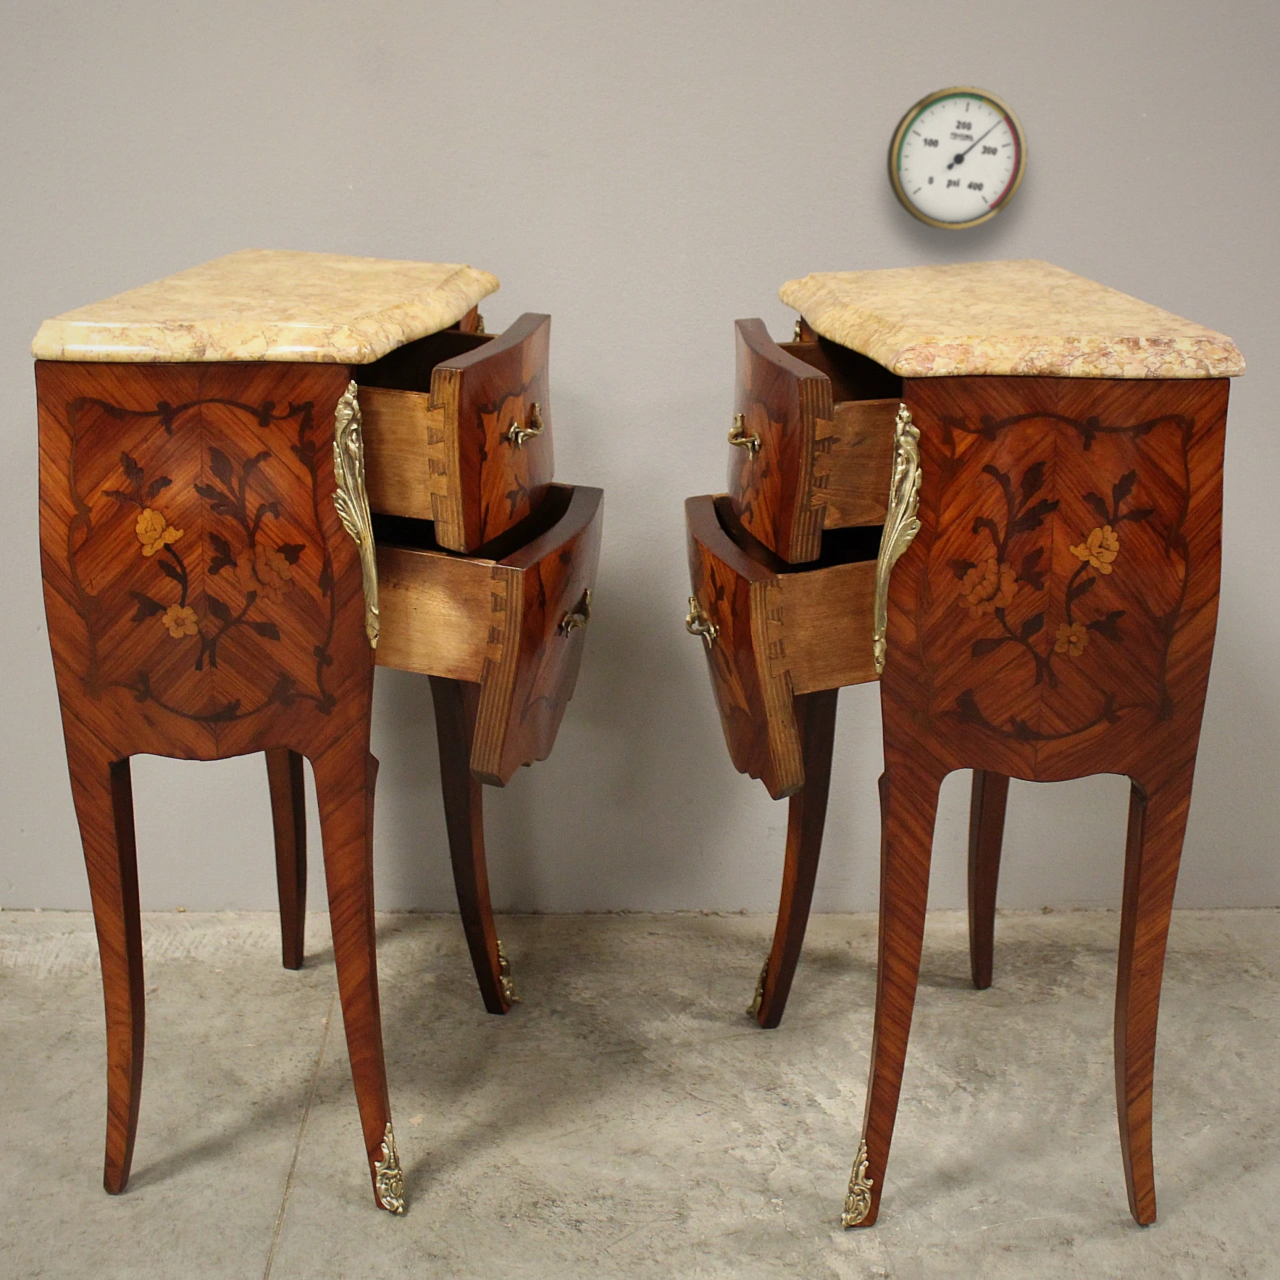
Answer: value=260 unit=psi
